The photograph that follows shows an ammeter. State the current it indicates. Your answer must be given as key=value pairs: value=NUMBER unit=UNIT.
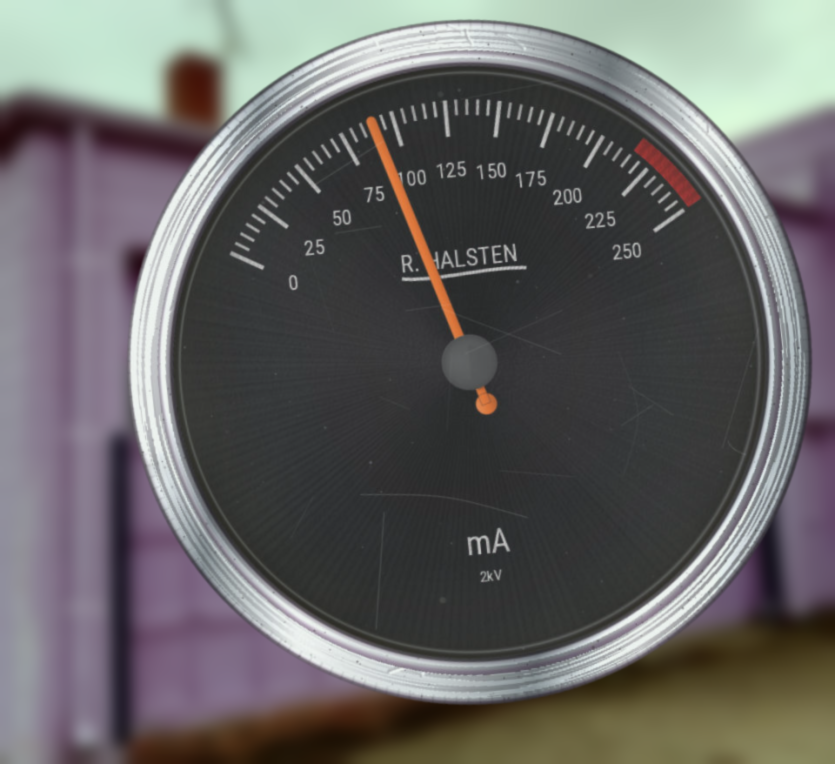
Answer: value=90 unit=mA
